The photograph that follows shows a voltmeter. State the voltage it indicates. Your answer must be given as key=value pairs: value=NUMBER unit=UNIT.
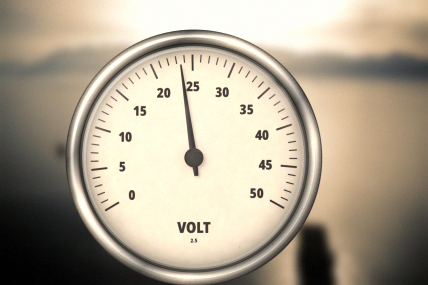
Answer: value=23.5 unit=V
